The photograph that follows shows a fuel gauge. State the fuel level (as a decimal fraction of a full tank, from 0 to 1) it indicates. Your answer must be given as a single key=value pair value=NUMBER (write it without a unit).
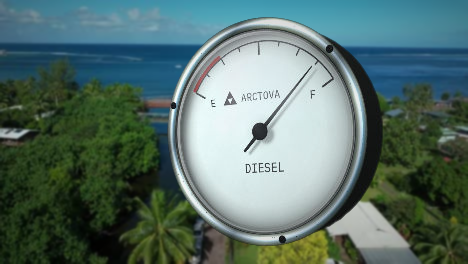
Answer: value=0.875
